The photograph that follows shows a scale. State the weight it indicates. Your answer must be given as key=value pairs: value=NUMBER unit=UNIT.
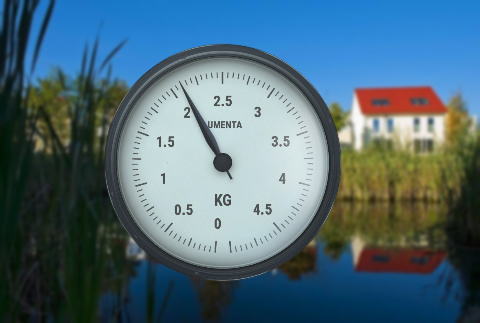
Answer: value=2.1 unit=kg
